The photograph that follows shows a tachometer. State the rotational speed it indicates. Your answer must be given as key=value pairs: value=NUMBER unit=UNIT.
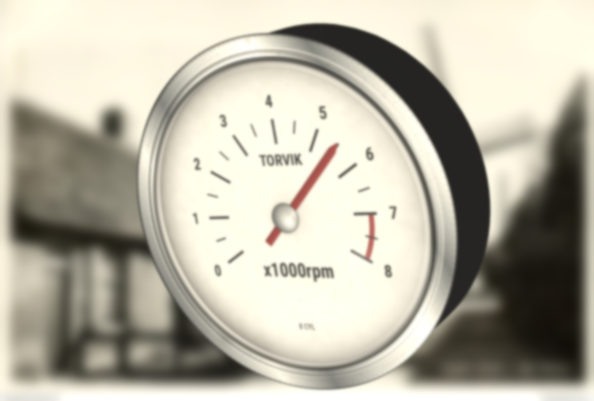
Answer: value=5500 unit=rpm
